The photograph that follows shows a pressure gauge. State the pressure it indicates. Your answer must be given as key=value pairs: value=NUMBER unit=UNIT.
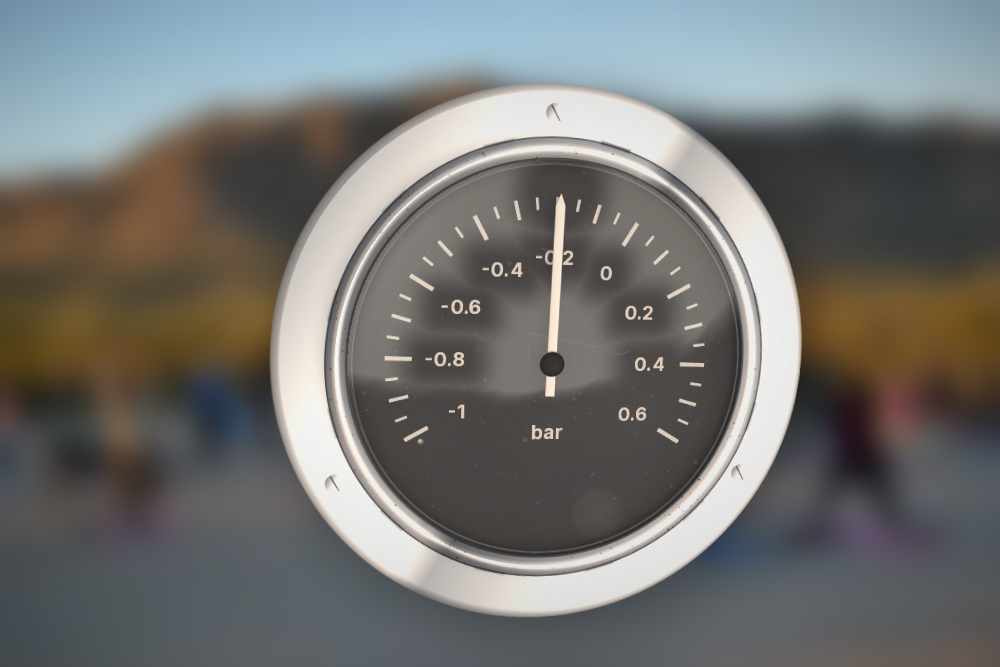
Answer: value=-0.2 unit=bar
